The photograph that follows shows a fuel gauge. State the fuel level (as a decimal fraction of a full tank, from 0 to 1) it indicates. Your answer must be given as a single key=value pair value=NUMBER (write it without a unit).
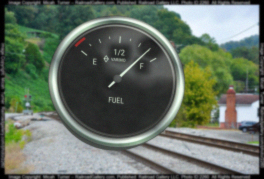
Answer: value=0.875
